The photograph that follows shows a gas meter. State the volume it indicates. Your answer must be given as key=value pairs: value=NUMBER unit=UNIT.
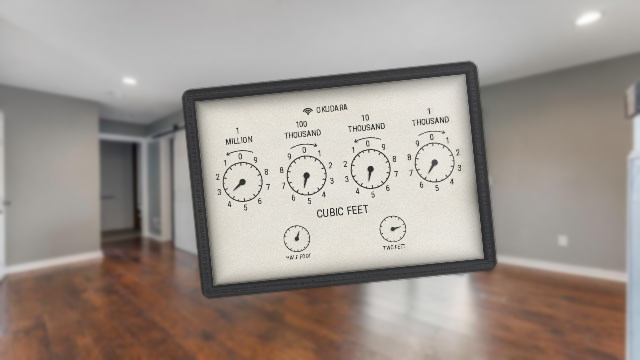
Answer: value=354600 unit=ft³
